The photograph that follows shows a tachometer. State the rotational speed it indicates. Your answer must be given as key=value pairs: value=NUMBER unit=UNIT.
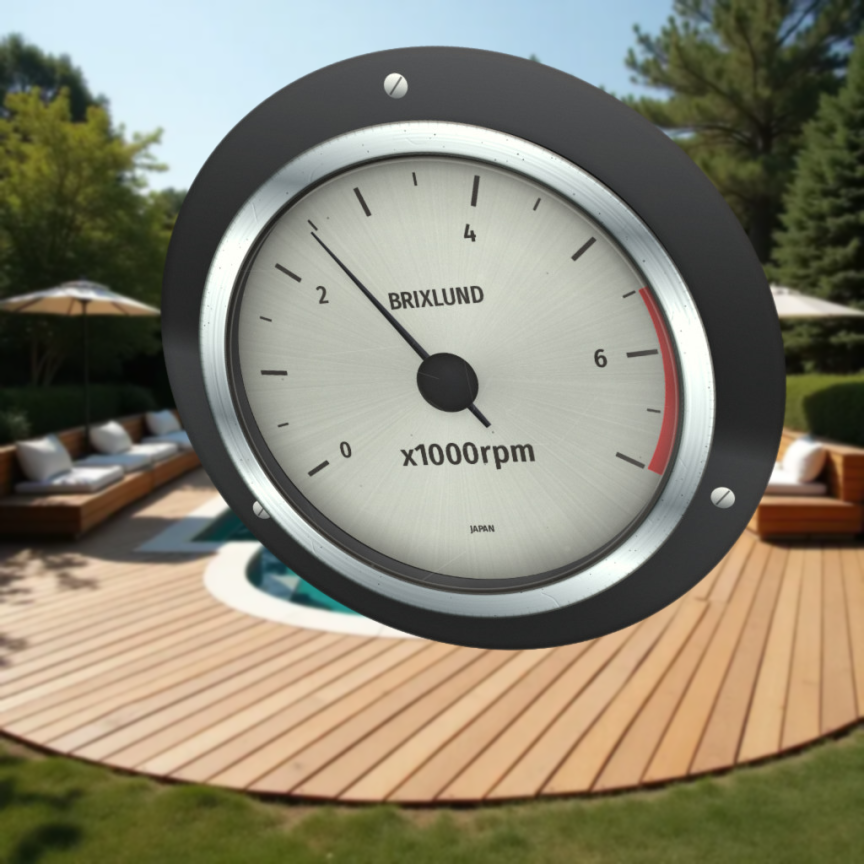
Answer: value=2500 unit=rpm
